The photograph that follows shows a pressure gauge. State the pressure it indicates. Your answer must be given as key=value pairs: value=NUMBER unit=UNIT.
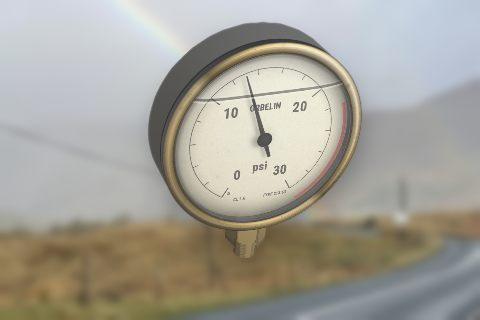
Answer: value=13 unit=psi
